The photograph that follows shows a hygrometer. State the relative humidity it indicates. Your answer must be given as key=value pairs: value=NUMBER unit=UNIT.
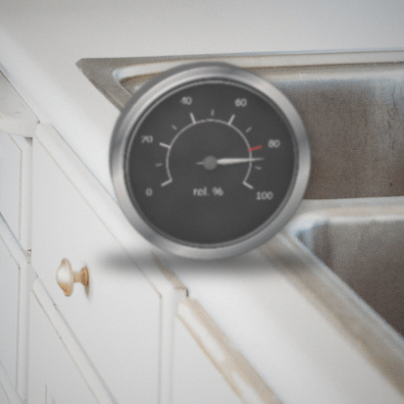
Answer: value=85 unit=%
